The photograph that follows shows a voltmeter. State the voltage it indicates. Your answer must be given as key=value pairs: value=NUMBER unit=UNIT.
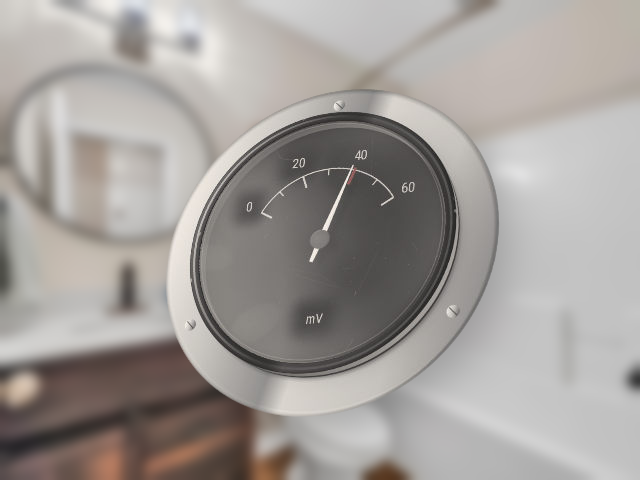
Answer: value=40 unit=mV
